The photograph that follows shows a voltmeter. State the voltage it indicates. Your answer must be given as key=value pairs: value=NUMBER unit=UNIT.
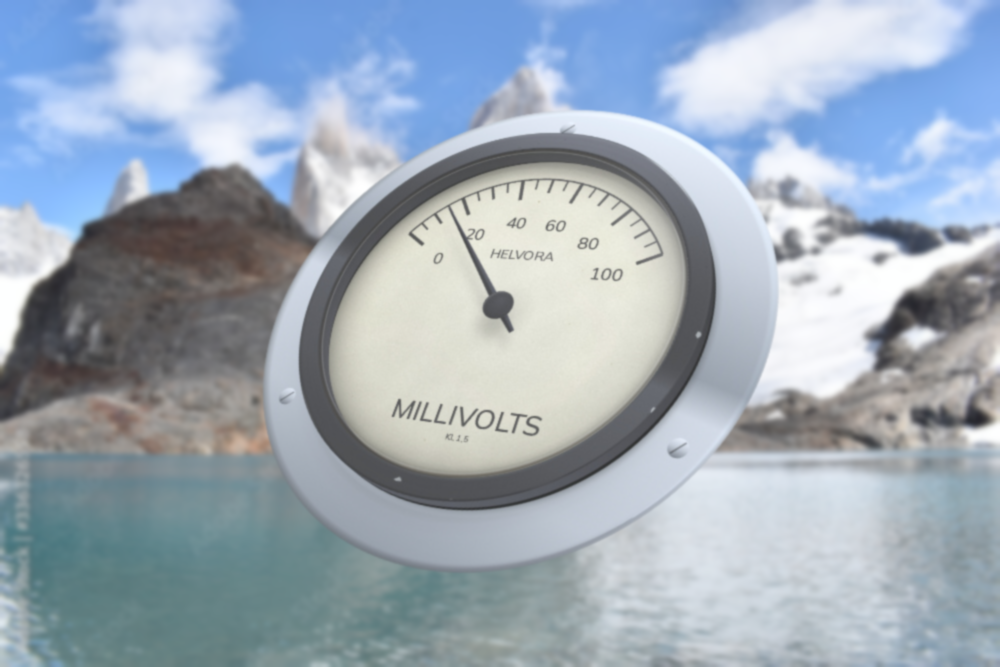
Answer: value=15 unit=mV
